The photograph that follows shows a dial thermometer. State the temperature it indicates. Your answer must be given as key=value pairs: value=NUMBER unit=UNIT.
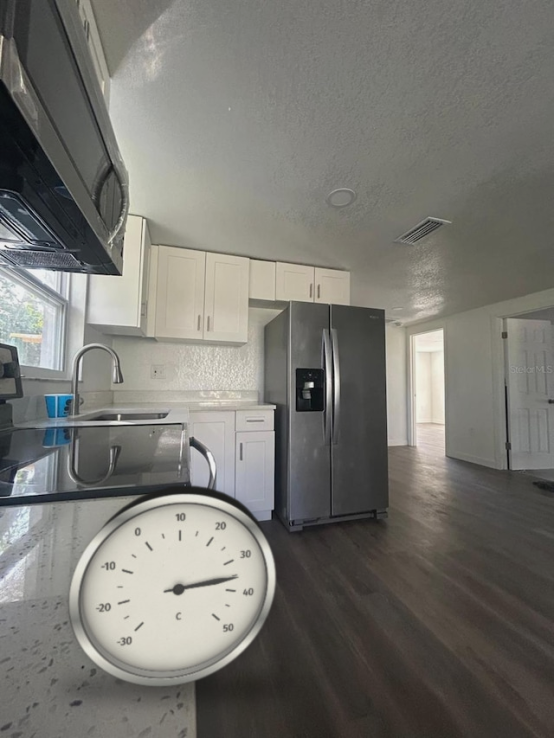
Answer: value=35 unit=°C
